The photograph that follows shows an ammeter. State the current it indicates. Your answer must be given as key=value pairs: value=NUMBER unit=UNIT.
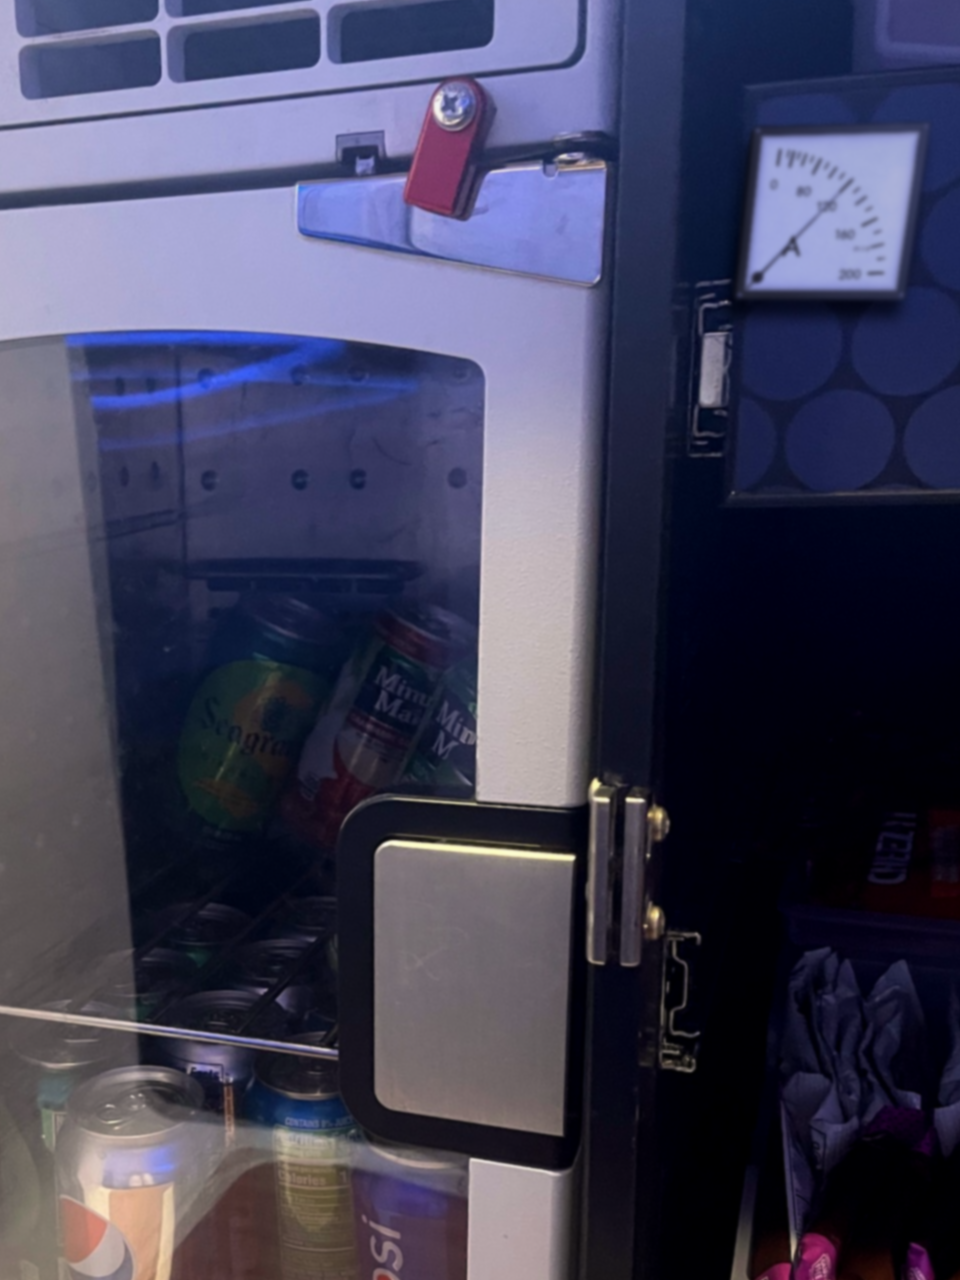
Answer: value=120 unit=A
